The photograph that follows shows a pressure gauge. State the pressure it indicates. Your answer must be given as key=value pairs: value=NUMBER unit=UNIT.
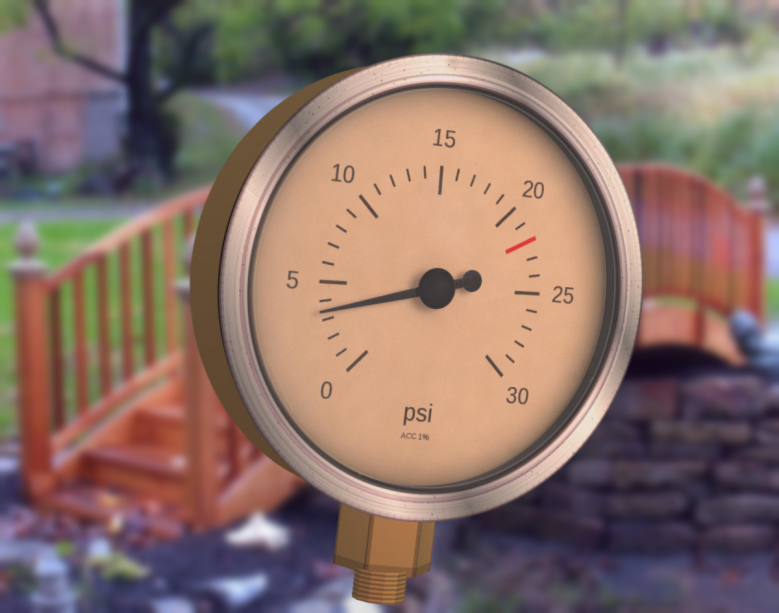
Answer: value=3.5 unit=psi
